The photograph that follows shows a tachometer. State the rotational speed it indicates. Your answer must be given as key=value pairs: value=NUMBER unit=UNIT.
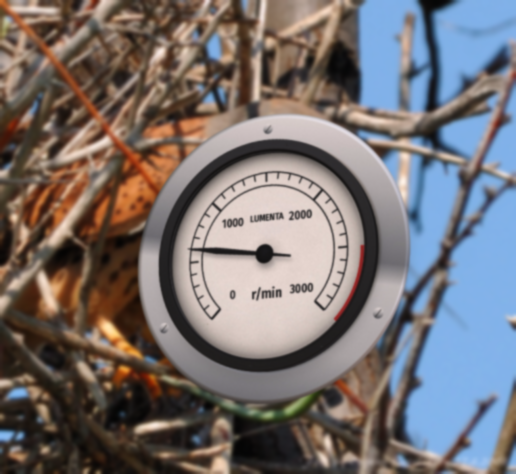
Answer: value=600 unit=rpm
